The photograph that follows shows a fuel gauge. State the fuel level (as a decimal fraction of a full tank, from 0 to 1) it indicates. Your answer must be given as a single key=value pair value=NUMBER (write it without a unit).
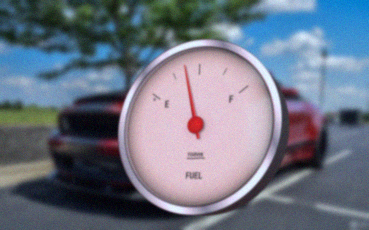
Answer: value=0.375
